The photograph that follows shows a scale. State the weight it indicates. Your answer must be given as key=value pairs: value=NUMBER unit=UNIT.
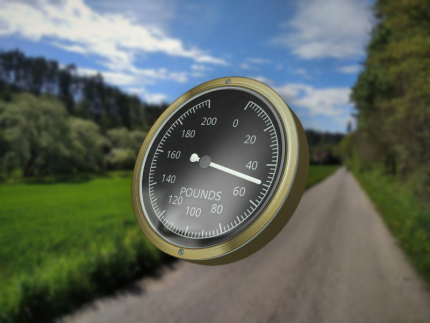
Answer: value=50 unit=lb
